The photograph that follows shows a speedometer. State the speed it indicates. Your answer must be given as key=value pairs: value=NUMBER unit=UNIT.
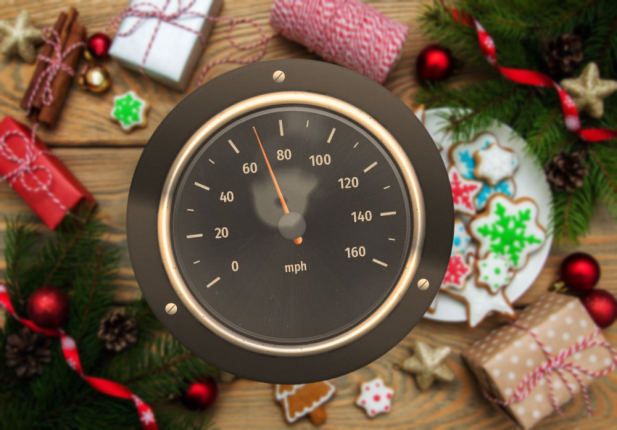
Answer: value=70 unit=mph
